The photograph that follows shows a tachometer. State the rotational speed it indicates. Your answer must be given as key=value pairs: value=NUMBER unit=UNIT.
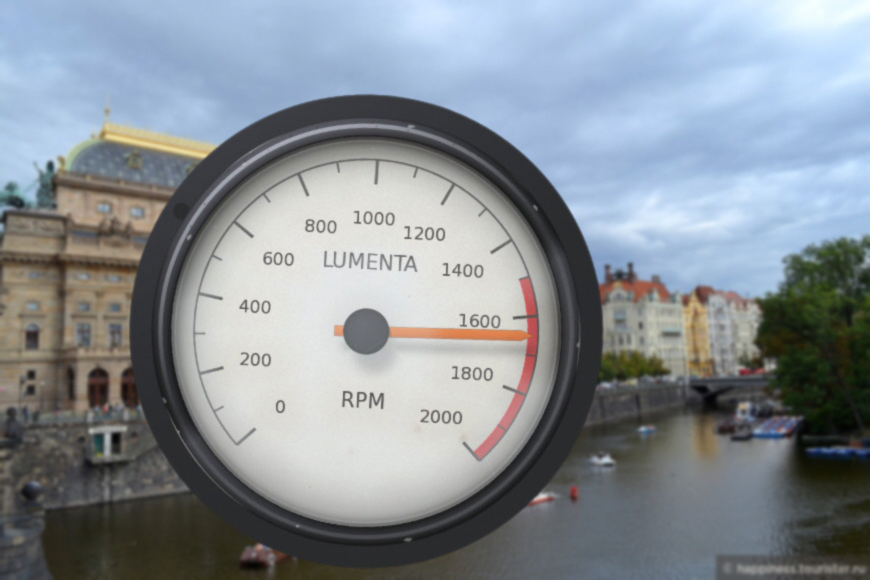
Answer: value=1650 unit=rpm
